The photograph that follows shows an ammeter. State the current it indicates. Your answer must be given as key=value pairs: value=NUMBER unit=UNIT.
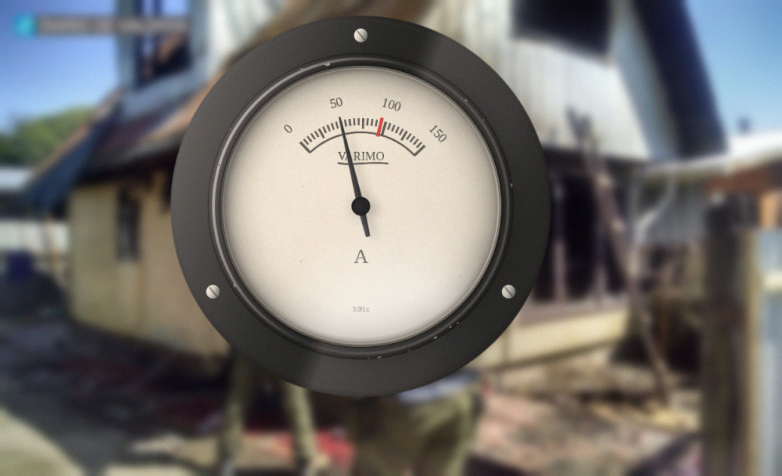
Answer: value=50 unit=A
